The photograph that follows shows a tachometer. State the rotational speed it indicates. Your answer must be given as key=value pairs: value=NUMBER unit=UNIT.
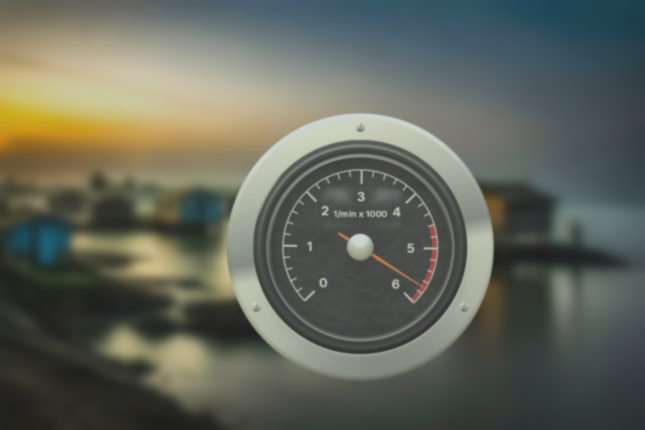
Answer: value=5700 unit=rpm
